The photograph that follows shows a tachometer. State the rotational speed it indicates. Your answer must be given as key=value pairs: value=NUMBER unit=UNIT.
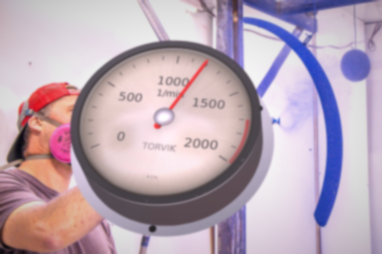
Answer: value=1200 unit=rpm
